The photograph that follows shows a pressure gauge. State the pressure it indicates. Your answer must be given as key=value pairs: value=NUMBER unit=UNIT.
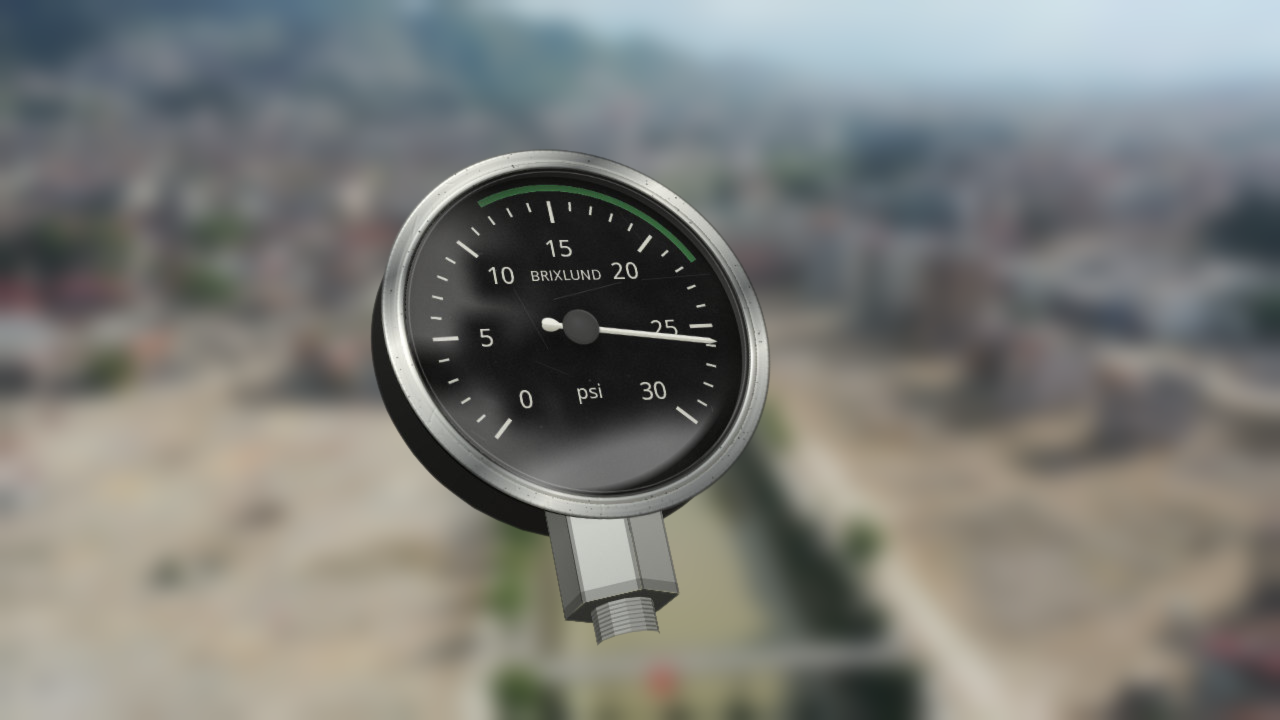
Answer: value=26 unit=psi
